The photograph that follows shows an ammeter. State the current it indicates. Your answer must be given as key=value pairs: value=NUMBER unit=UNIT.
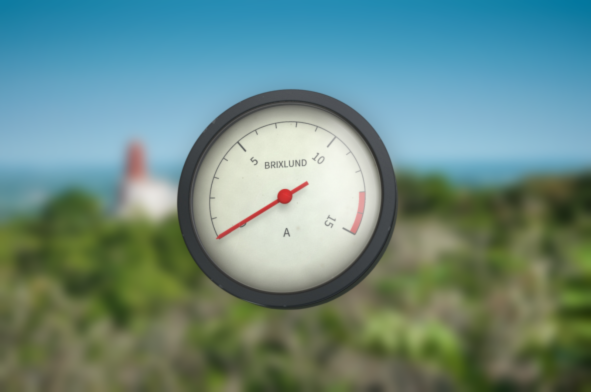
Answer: value=0 unit=A
